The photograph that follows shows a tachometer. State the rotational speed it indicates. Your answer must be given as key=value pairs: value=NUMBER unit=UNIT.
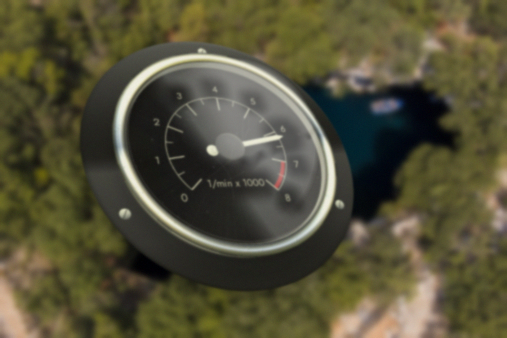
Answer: value=6250 unit=rpm
